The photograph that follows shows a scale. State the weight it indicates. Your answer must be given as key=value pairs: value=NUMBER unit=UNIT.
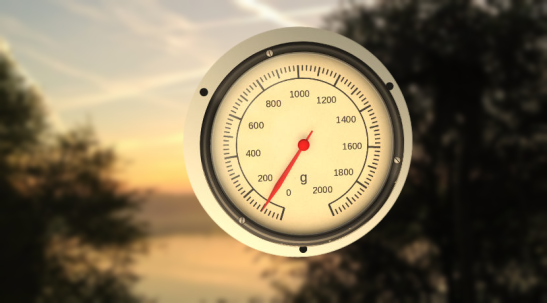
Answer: value=100 unit=g
